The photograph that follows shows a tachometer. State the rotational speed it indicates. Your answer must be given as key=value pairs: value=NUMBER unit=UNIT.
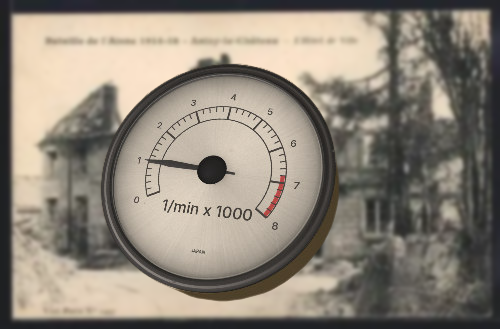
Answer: value=1000 unit=rpm
